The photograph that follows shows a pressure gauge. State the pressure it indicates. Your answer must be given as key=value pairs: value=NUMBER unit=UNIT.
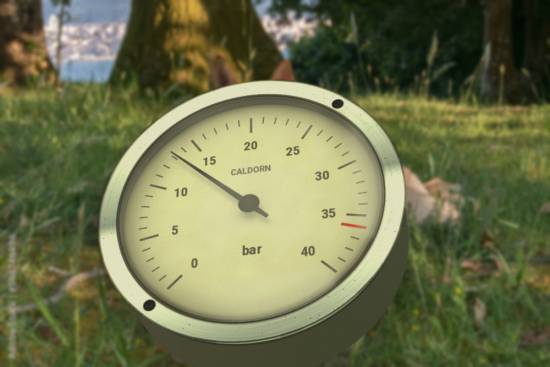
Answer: value=13 unit=bar
